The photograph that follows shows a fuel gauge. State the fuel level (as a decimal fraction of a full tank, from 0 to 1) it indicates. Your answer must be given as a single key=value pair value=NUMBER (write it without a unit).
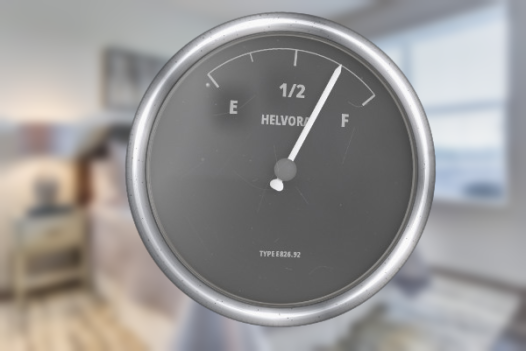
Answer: value=0.75
